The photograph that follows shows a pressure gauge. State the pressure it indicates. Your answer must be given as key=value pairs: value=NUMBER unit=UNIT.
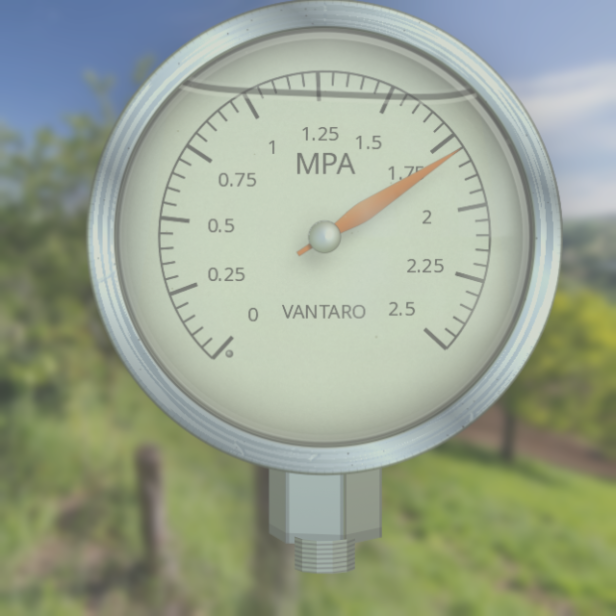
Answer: value=1.8 unit=MPa
